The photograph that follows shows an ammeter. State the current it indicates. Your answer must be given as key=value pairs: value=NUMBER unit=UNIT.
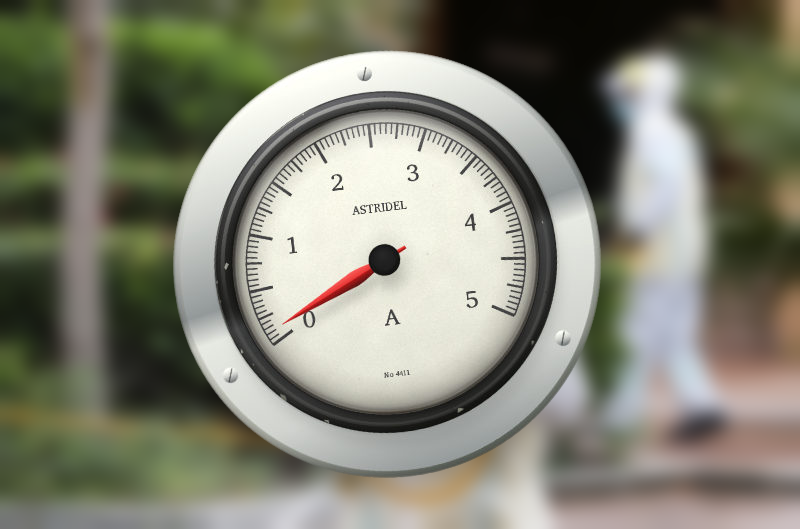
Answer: value=0.1 unit=A
